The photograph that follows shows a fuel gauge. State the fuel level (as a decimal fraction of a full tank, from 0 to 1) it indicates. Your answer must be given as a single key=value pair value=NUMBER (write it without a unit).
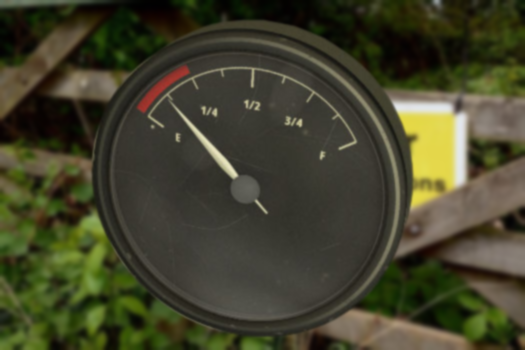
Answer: value=0.125
